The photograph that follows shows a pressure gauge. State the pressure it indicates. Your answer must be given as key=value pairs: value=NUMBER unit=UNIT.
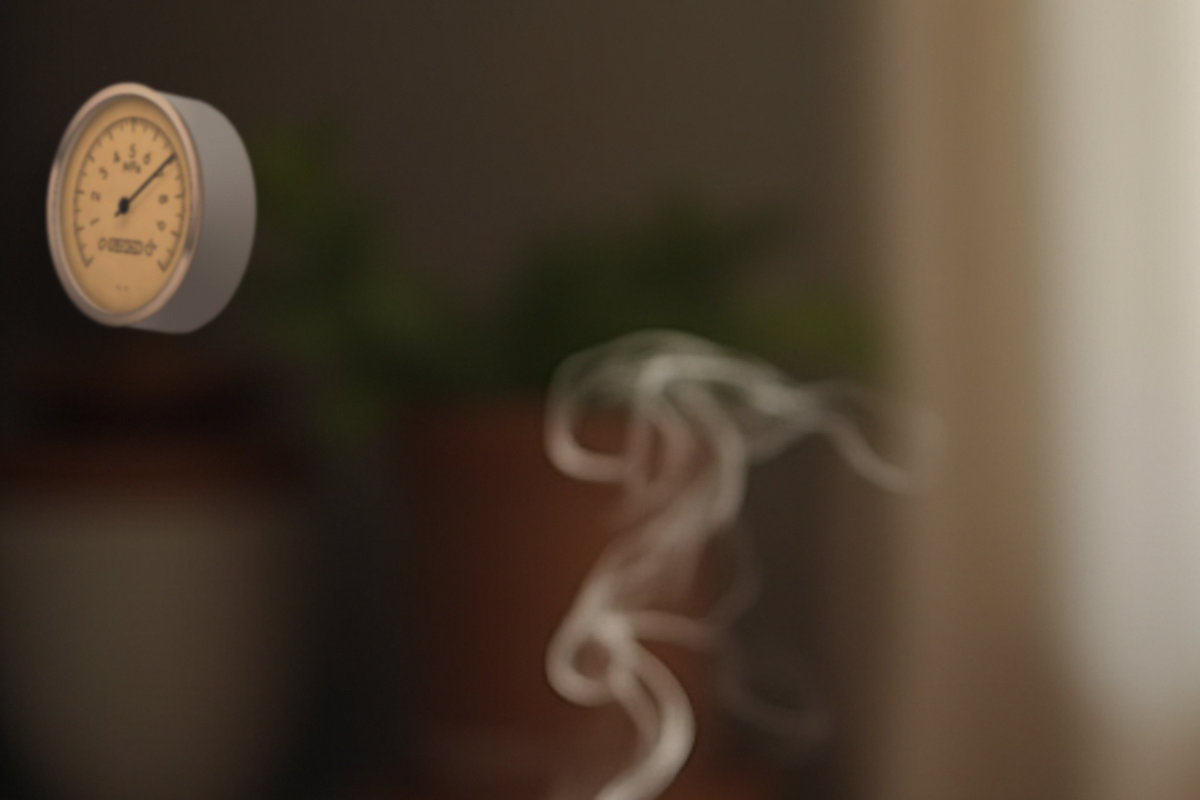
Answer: value=7 unit=MPa
